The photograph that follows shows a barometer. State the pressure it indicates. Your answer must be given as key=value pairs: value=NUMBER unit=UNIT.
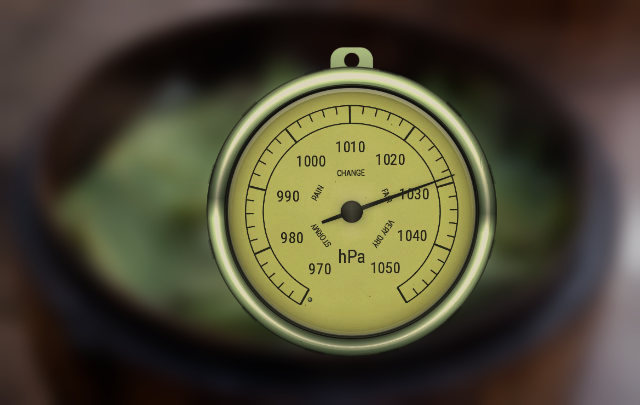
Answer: value=1029 unit=hPa
